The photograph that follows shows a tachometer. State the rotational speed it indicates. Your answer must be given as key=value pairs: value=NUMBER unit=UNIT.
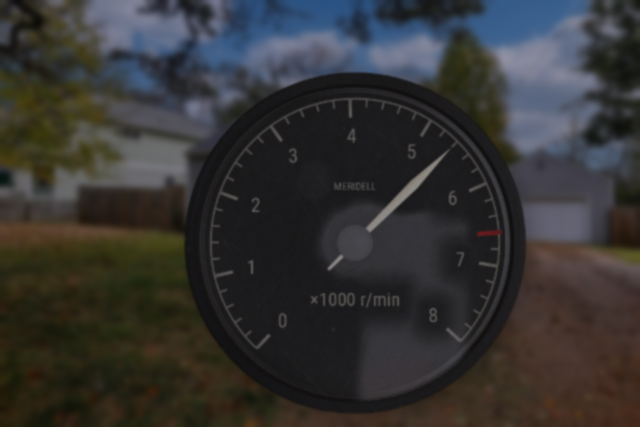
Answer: value=5400 unit=rpm
